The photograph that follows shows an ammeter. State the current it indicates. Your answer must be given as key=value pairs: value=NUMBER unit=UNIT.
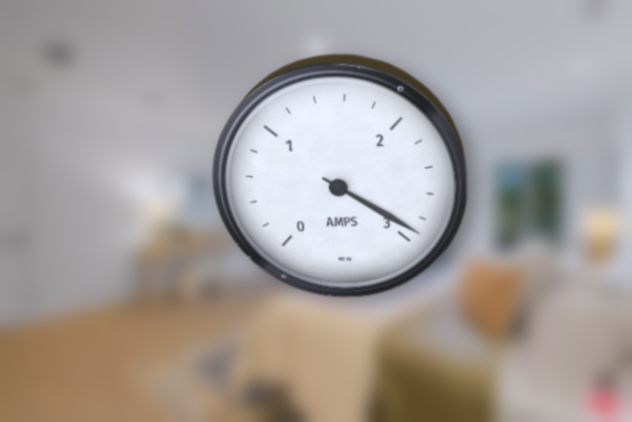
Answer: value=2.9 unit=A
